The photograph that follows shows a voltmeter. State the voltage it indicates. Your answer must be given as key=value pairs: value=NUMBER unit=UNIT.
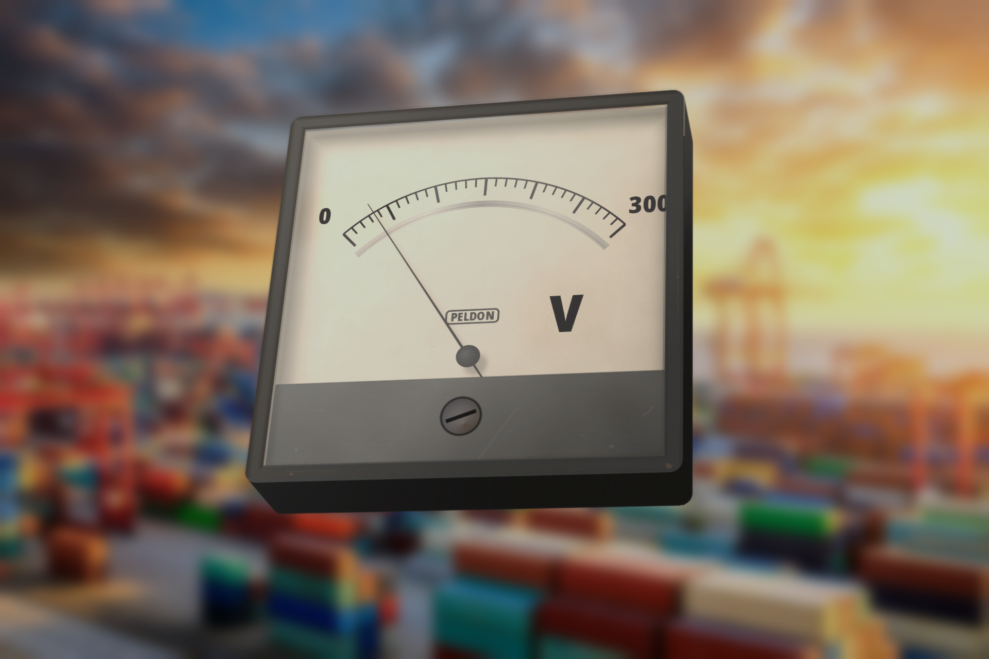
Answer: value=35 unit=V
